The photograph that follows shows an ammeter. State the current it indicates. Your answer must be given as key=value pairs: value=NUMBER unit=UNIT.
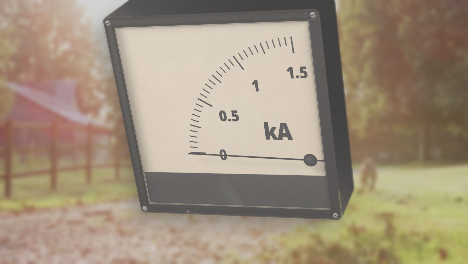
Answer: value=0 unit=kA
